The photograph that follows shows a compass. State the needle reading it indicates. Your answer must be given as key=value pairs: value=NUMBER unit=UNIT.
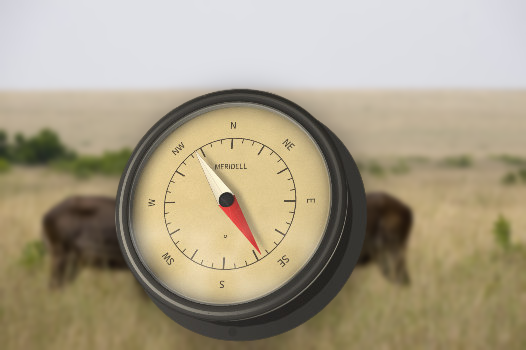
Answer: value=145 unit=°
